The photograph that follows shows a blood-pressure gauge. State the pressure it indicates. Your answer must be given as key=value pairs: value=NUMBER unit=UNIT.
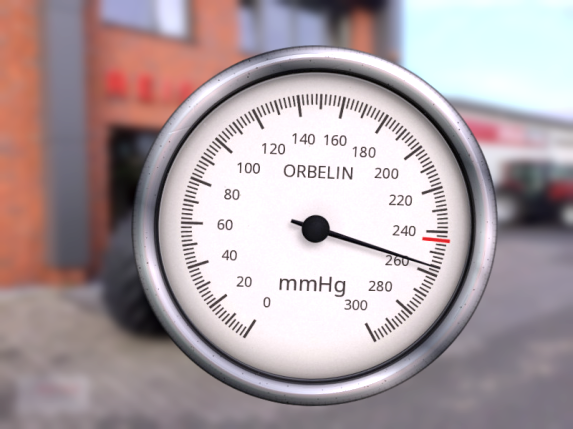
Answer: value=256 unit=mmHg
